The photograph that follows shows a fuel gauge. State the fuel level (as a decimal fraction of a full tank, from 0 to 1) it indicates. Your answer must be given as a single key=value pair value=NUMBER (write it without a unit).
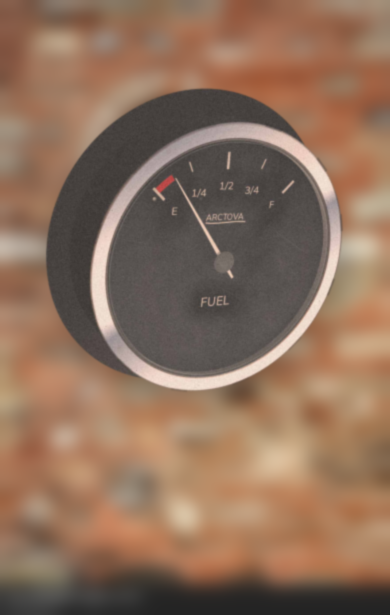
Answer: value=0.125
